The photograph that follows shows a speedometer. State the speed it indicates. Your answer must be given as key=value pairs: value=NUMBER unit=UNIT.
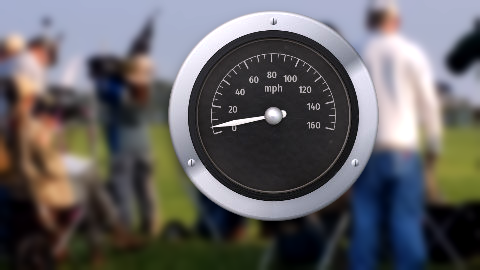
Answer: value=5 unit=mph
